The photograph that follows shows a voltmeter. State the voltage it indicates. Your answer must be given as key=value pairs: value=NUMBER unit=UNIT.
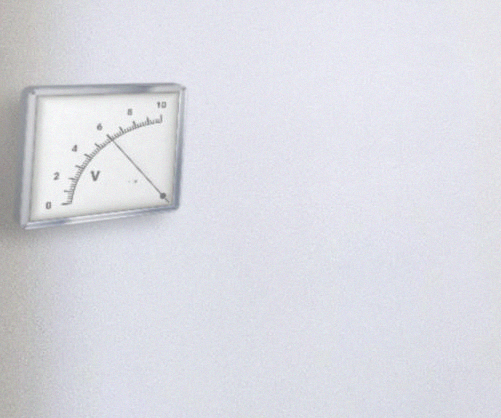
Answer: value=6 unit=V
